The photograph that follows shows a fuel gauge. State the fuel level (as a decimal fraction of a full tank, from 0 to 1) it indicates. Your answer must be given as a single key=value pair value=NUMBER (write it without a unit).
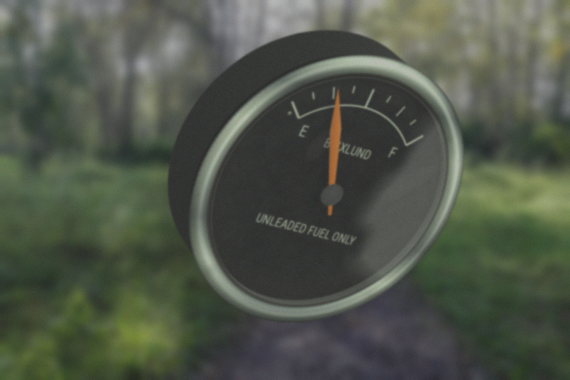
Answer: value=0.25
